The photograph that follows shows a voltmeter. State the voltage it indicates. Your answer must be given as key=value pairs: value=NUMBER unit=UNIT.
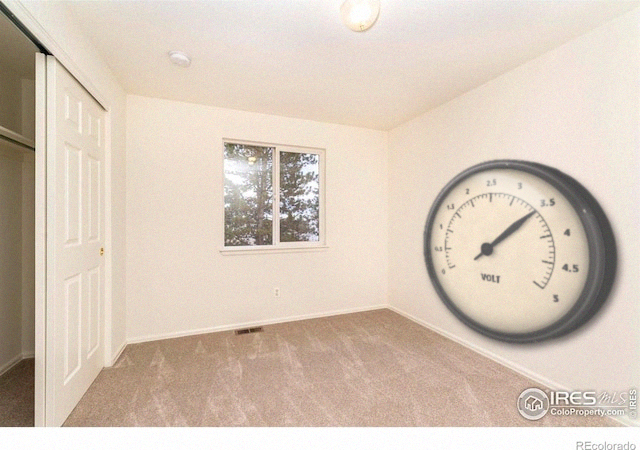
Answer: value=3.5 unit=V
